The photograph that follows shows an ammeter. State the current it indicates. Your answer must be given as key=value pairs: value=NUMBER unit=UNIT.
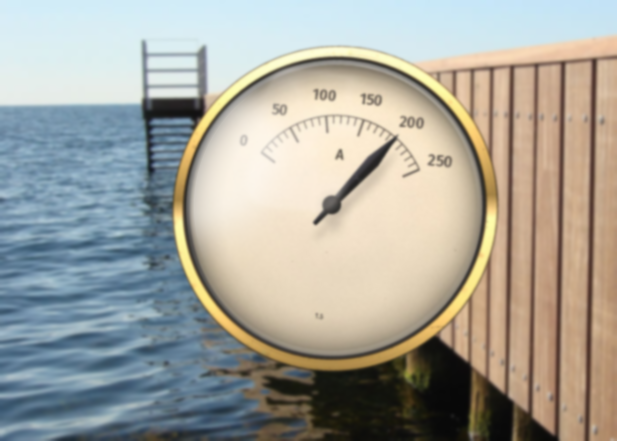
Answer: value=200 unit=A
